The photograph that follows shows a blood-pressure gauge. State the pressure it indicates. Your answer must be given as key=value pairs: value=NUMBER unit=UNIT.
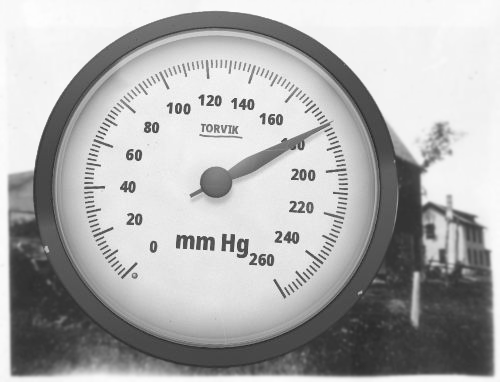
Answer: value=180 unit=mmHg
